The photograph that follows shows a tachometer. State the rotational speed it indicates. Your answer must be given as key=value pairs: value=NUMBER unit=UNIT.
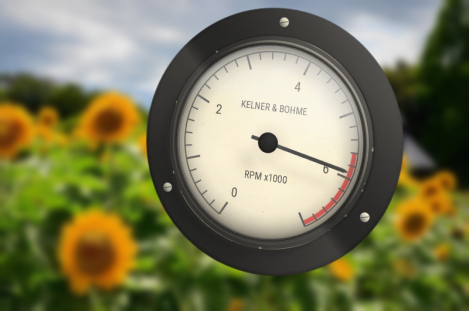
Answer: value=5900 unit=rpm
